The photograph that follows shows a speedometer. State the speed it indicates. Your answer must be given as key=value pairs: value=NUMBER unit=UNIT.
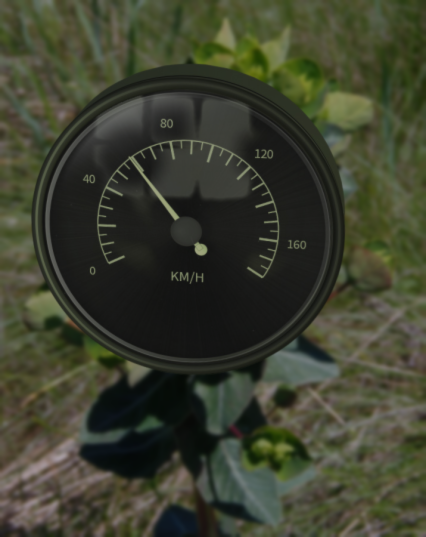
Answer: value=60 unit=km/h
